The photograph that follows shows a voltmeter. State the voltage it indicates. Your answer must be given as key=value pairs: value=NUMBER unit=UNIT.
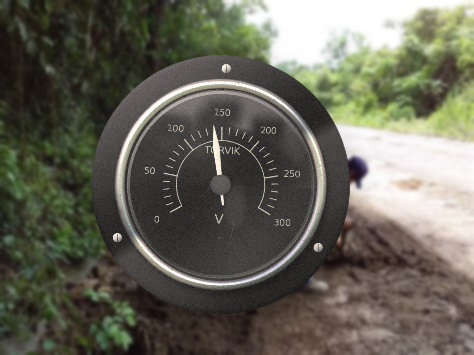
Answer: value=140 unit=V
